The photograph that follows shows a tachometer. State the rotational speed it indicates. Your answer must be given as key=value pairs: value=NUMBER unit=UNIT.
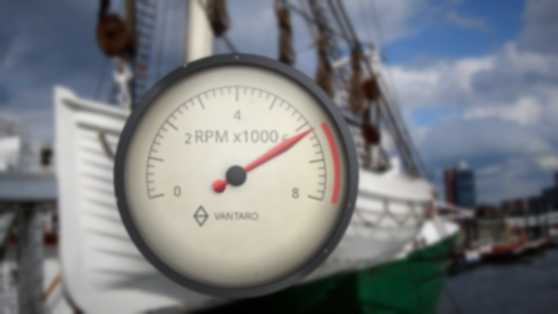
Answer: value=6200 unit=rpm
